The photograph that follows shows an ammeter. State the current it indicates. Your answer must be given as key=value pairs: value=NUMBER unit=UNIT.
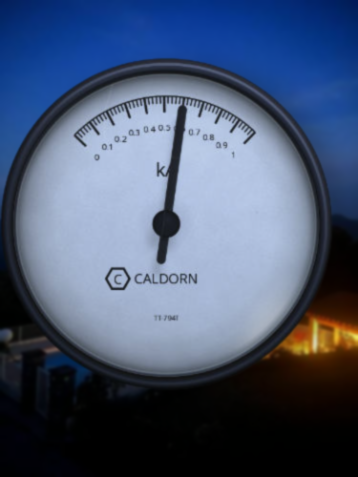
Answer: value=0.6 unit=kA
